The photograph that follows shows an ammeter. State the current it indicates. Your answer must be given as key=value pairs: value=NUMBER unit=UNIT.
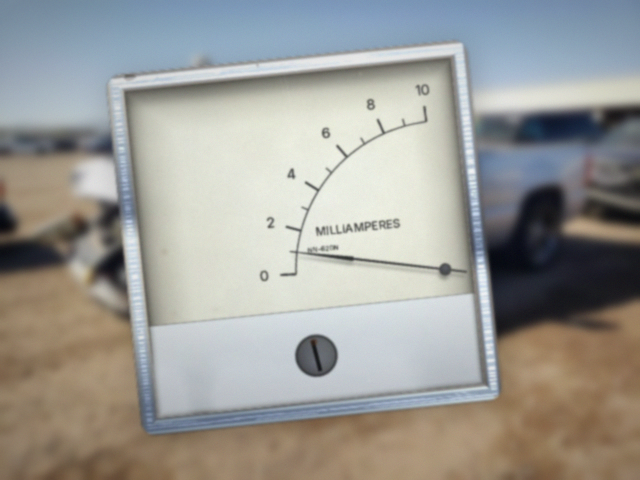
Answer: value=1 unit=mA
